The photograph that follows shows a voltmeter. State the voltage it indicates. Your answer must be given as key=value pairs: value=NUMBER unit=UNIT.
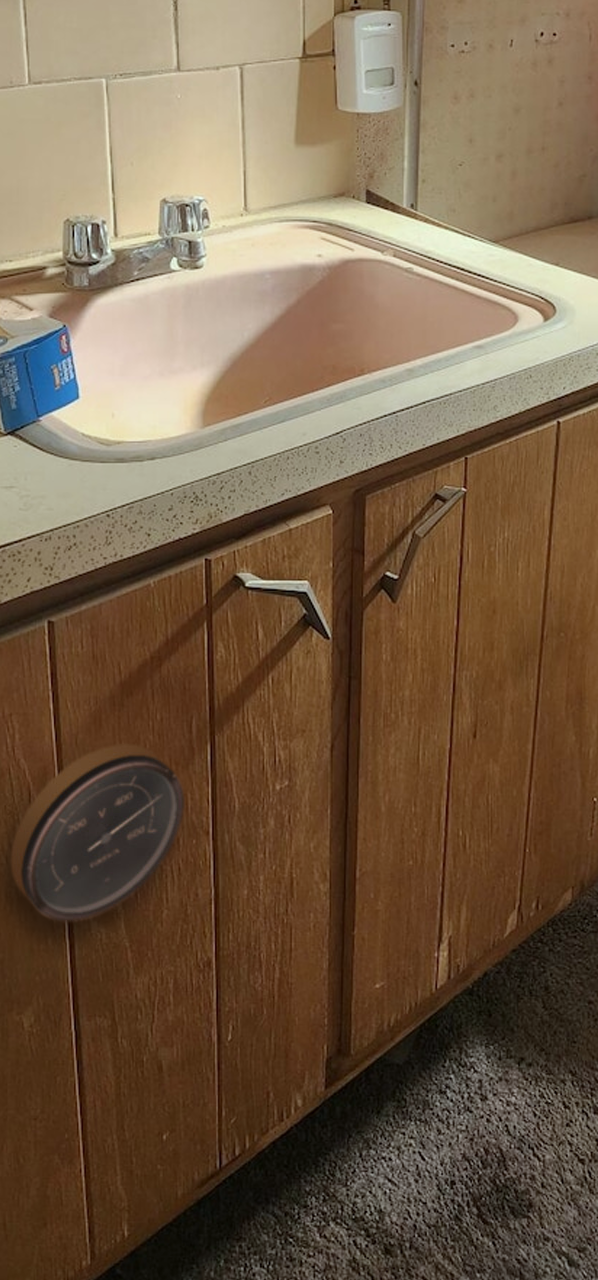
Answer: value=500 unit=V
